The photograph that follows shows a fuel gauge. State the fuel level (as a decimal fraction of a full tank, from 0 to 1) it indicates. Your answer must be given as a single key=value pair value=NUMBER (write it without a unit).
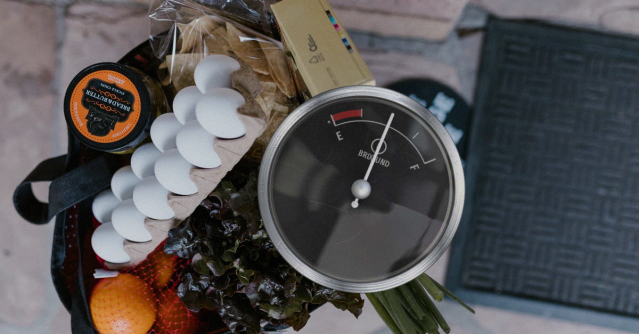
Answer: value=0.5
